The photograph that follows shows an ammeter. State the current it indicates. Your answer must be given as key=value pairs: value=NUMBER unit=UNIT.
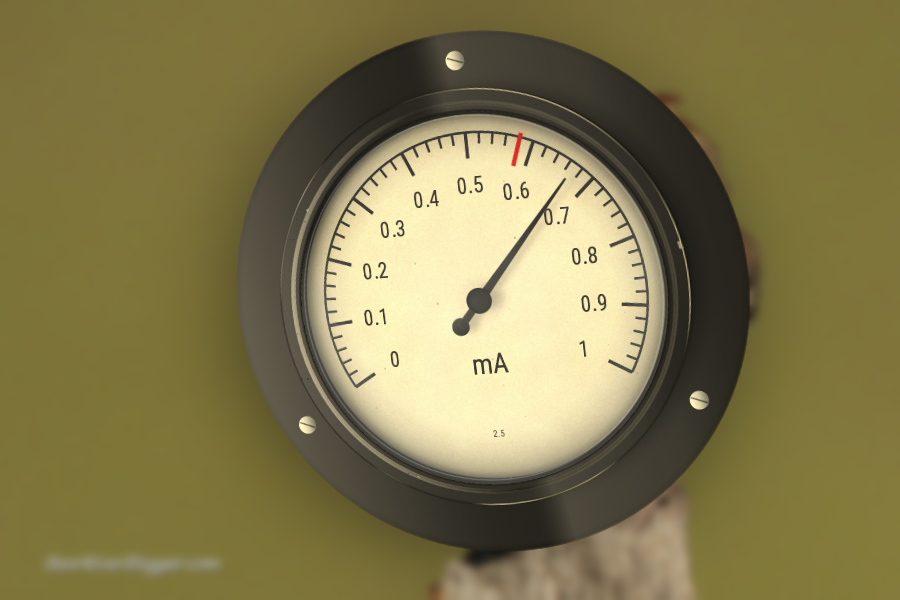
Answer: value=0.67 unit=mA
